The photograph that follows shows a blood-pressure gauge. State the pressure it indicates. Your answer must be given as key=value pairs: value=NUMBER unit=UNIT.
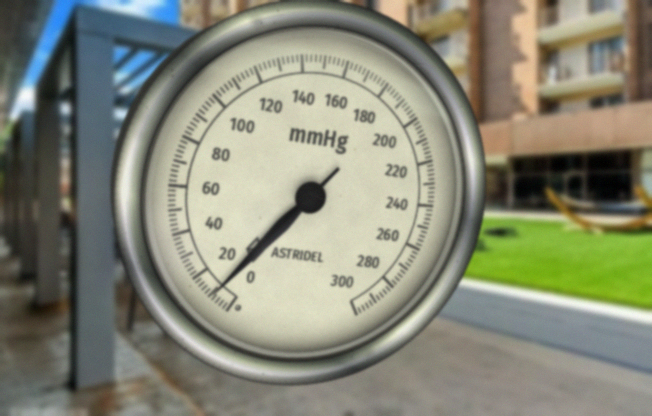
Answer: value=10 unit=mmHg
